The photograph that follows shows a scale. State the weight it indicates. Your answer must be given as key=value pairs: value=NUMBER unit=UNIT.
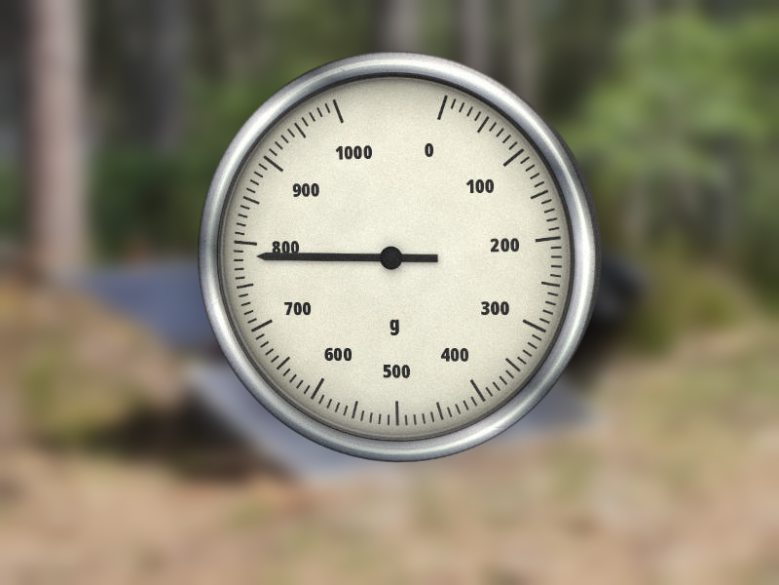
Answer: value=785 unit=g
